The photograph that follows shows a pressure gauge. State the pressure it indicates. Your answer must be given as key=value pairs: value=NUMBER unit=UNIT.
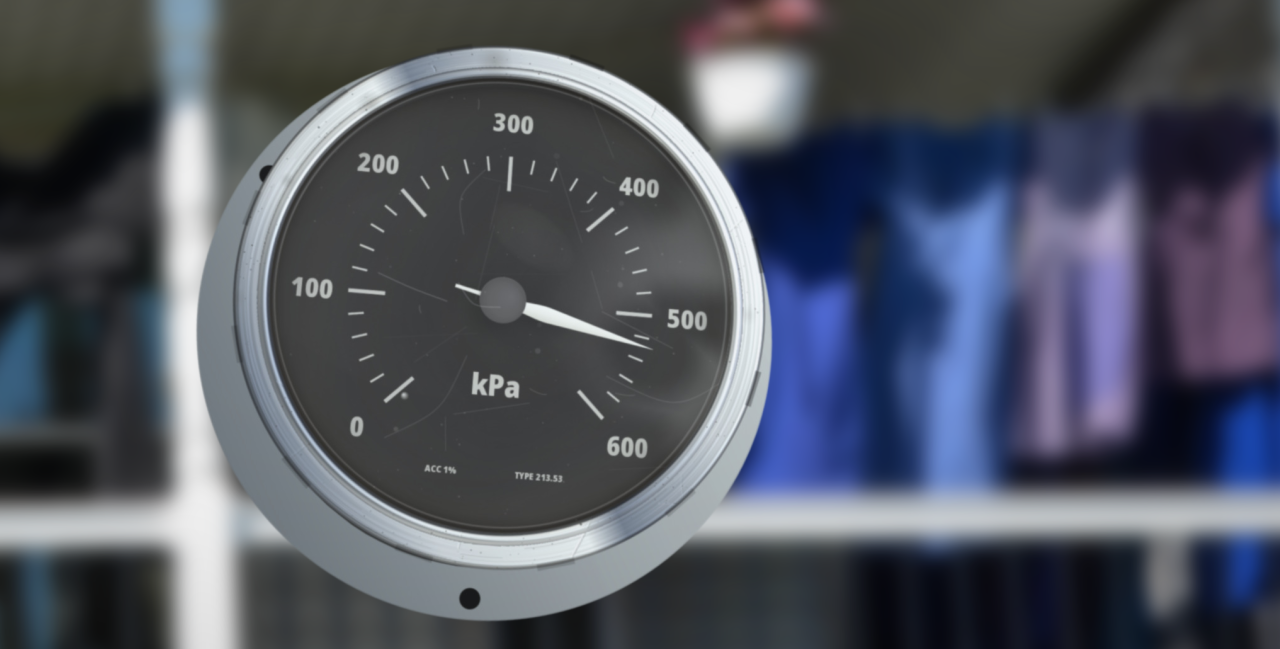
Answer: value=530 unit=kPa
